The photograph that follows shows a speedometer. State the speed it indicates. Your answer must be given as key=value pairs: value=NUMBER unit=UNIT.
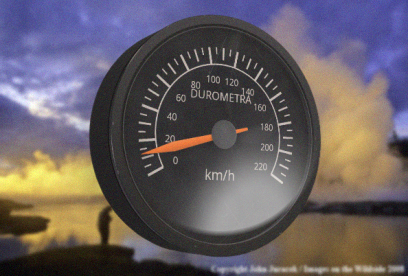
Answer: value=12.5 unit=km/h
